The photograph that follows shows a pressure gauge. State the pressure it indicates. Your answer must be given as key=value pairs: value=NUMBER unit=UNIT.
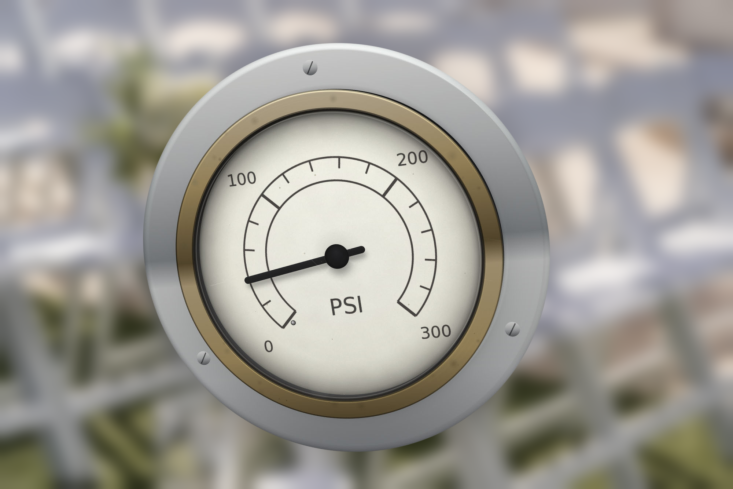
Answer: value=40 unit=psi
